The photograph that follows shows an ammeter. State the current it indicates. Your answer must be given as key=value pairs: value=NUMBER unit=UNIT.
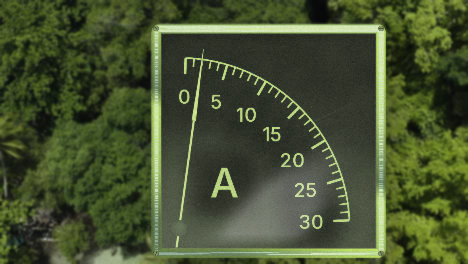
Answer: value=2 unit=A
